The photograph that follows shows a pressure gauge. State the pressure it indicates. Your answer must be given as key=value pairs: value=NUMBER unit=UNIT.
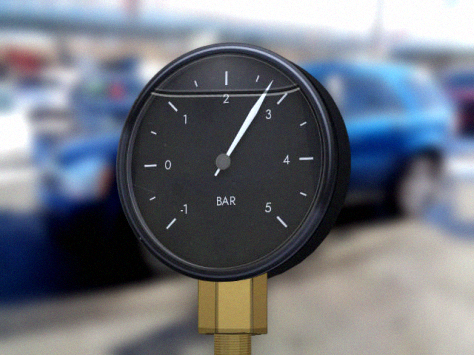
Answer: value=2.75 unit=bar
